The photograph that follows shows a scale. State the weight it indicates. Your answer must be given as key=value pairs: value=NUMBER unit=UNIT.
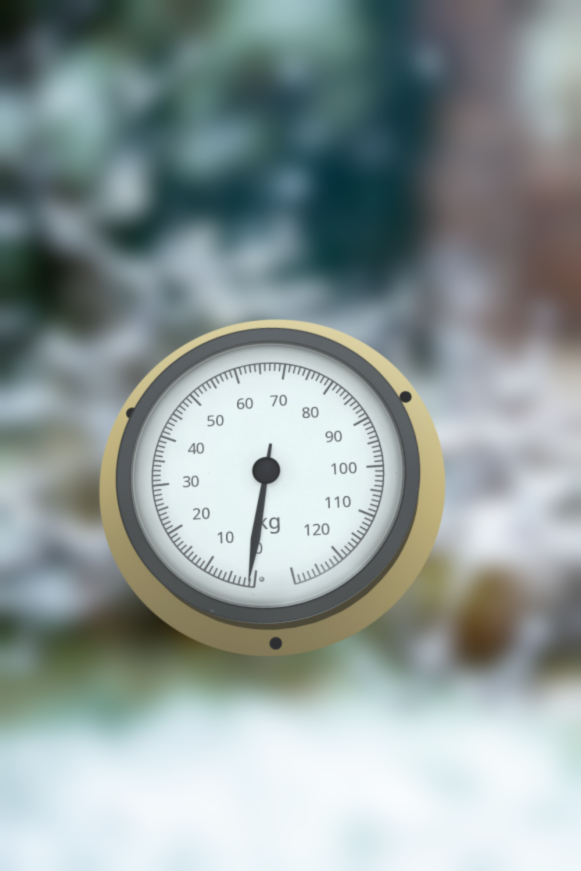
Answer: value=1 unit=kg
